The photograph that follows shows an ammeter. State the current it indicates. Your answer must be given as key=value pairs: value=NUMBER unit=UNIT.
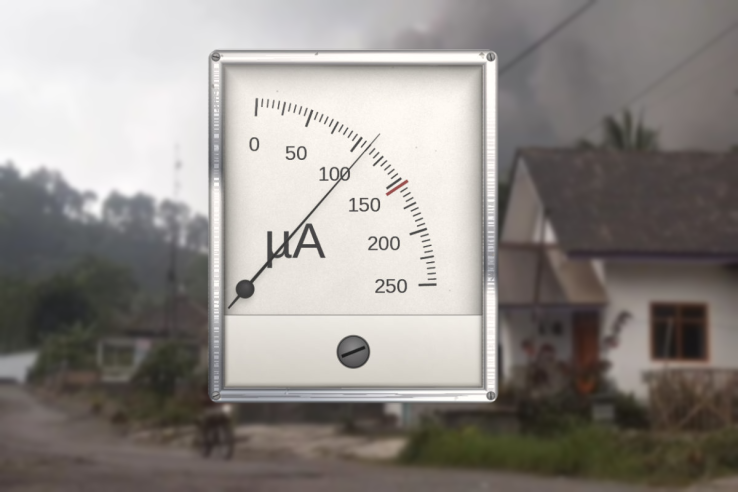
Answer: value=110 unit=µA
